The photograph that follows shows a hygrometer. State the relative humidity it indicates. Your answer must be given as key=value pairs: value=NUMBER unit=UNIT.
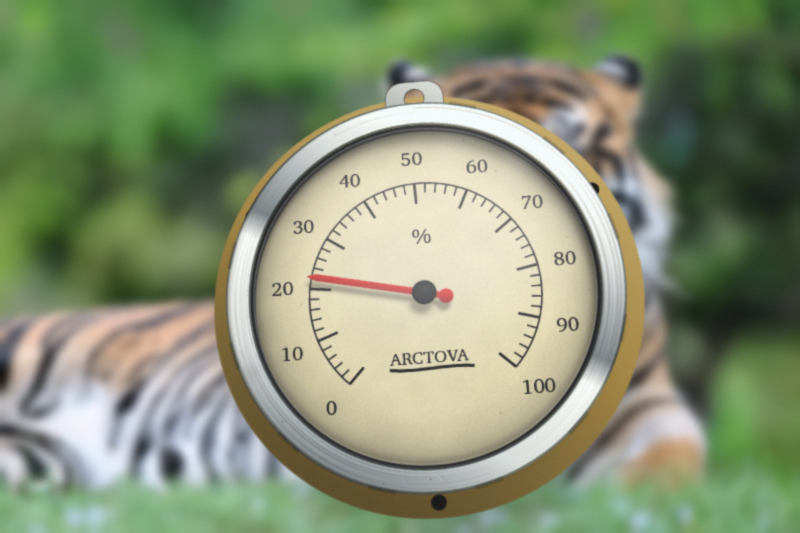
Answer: value=22 unit=%
